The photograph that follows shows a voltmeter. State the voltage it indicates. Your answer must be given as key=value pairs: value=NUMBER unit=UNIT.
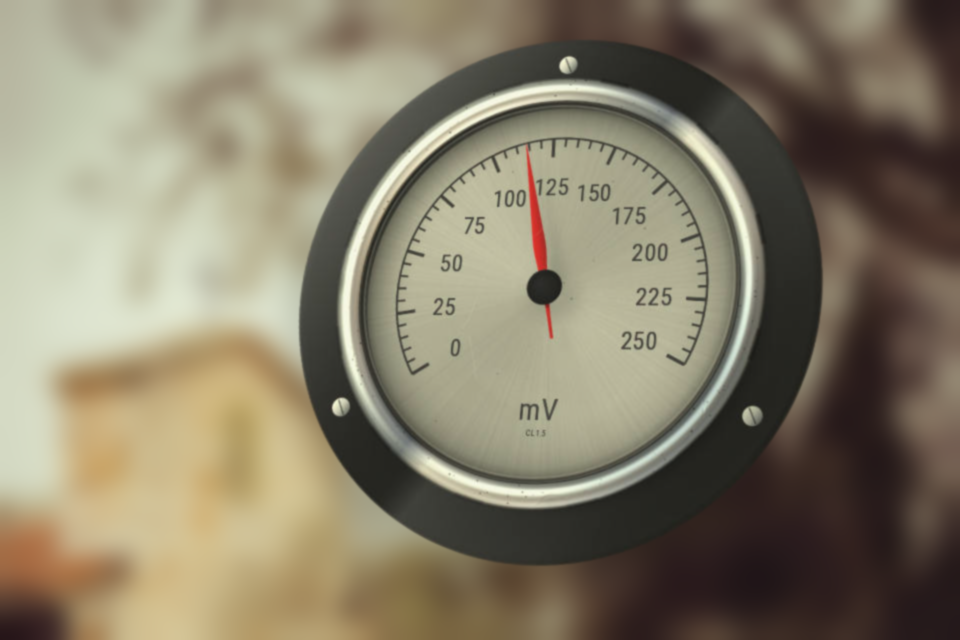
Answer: value=115 unit=mV
